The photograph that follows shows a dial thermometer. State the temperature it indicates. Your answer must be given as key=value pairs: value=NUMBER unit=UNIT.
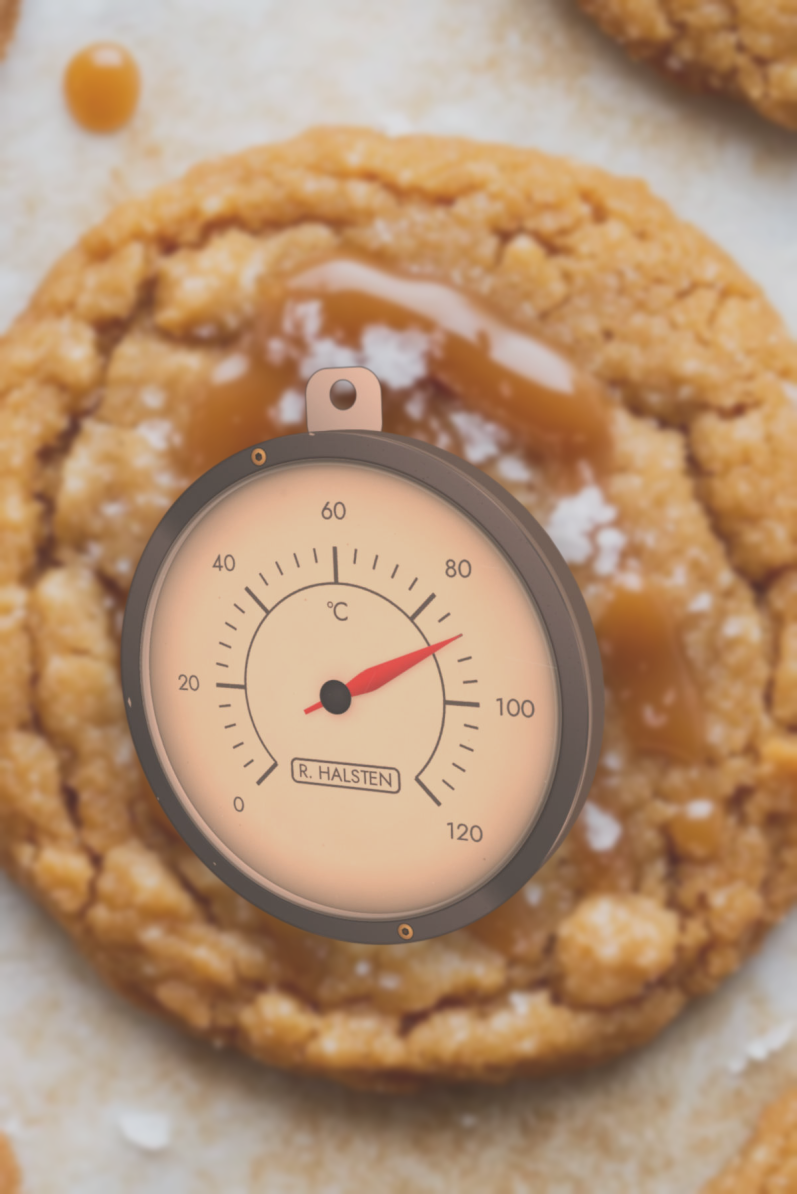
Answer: value=88 unit=°C
